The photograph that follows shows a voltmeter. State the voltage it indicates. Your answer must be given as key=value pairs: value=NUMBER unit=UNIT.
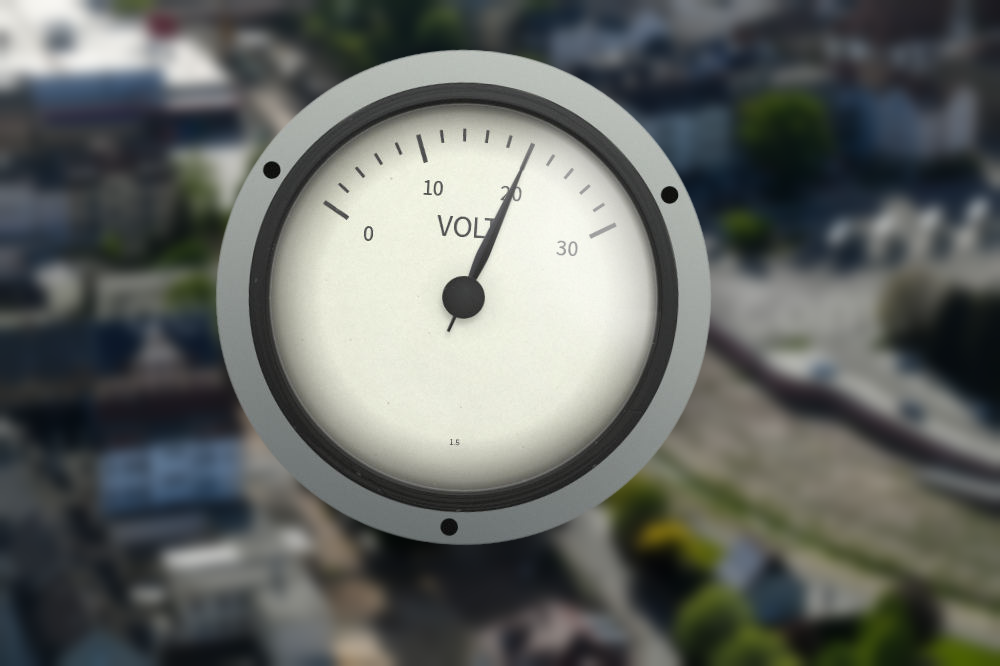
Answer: value=20 unit=V
